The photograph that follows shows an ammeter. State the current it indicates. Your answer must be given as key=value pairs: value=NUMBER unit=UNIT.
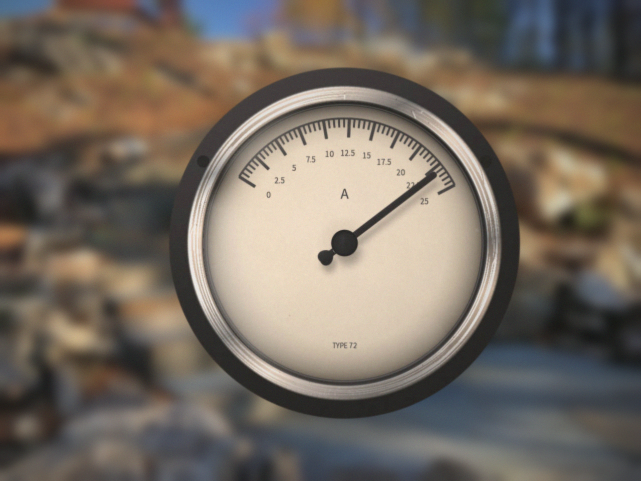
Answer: value=23 unit=A
